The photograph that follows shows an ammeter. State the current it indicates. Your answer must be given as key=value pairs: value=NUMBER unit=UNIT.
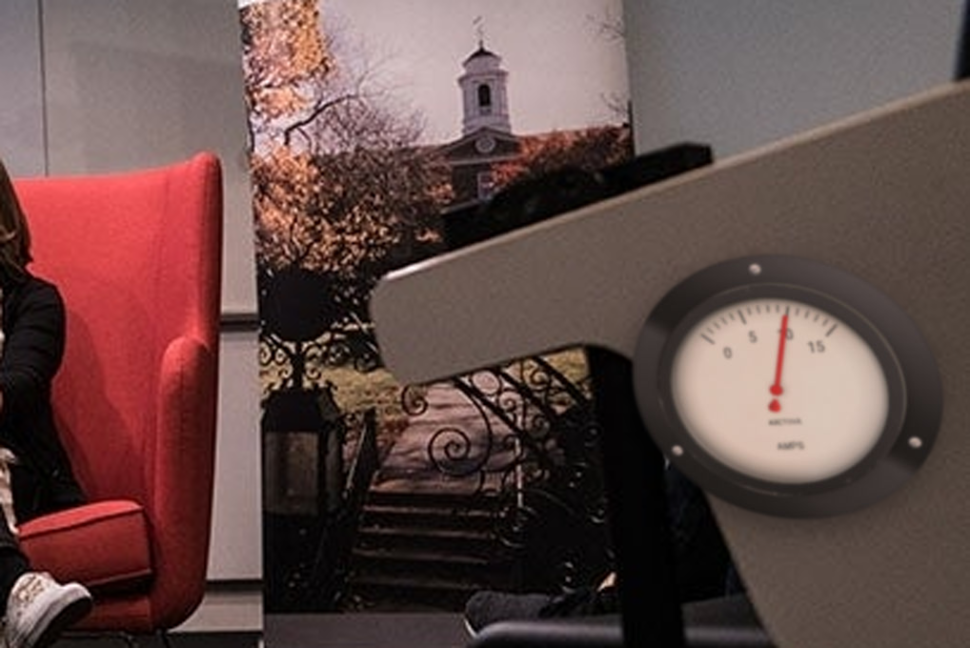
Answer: value=10 unit=A
